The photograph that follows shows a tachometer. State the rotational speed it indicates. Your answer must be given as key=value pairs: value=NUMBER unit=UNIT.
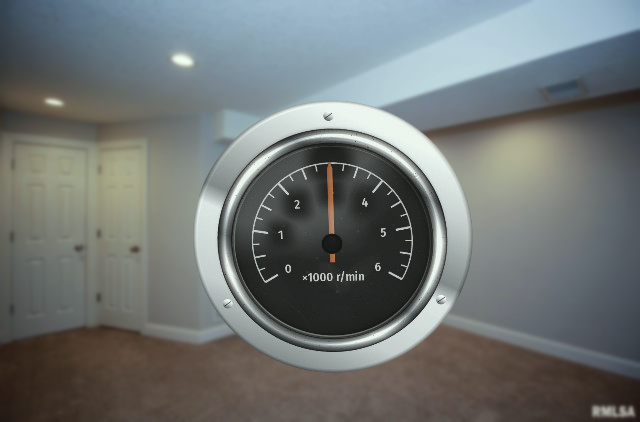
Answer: value=3000 unit=rpm
